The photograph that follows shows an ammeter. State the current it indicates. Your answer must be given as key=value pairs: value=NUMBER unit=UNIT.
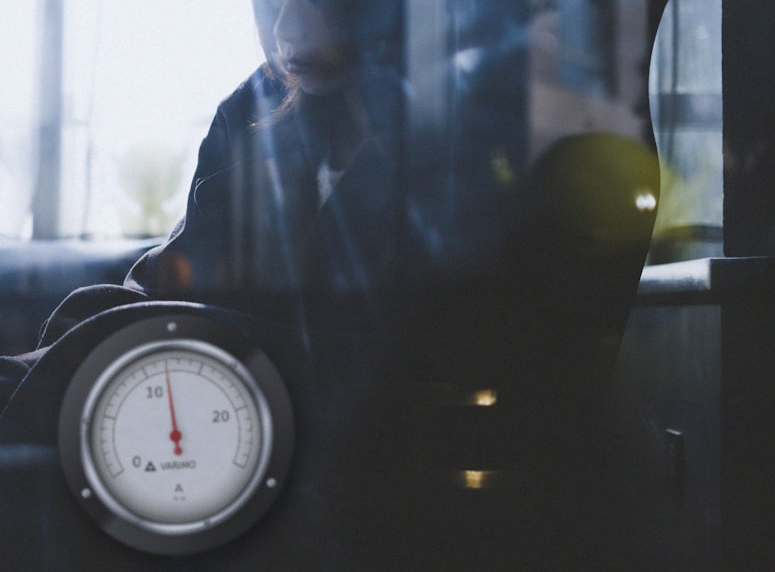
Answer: value=12 unit=A
